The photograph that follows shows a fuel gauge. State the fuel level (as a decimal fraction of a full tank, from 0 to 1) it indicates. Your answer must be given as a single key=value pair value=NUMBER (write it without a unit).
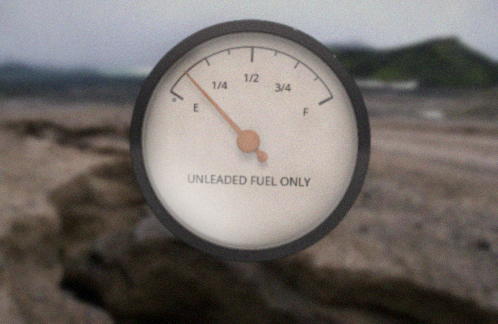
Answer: value=0.125
